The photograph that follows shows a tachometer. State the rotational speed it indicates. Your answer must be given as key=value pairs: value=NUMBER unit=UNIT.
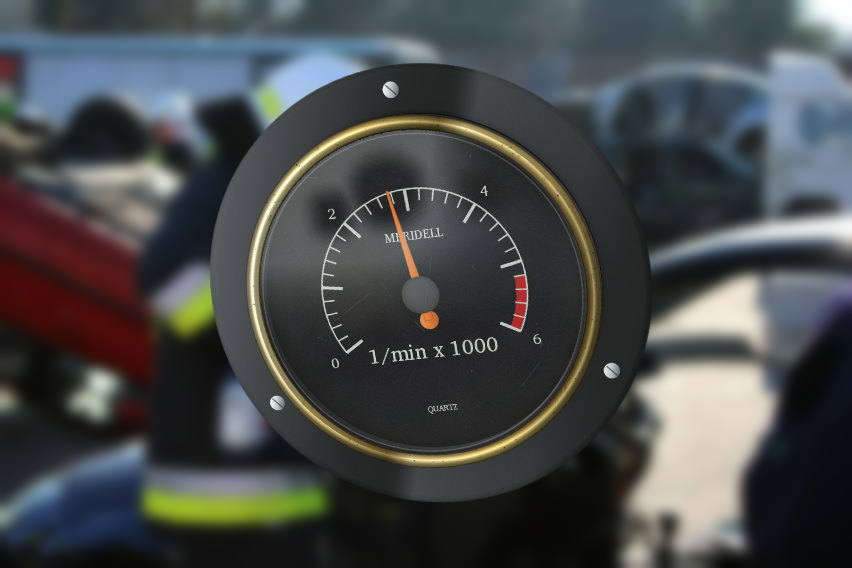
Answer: value=2800 unit=rpm
